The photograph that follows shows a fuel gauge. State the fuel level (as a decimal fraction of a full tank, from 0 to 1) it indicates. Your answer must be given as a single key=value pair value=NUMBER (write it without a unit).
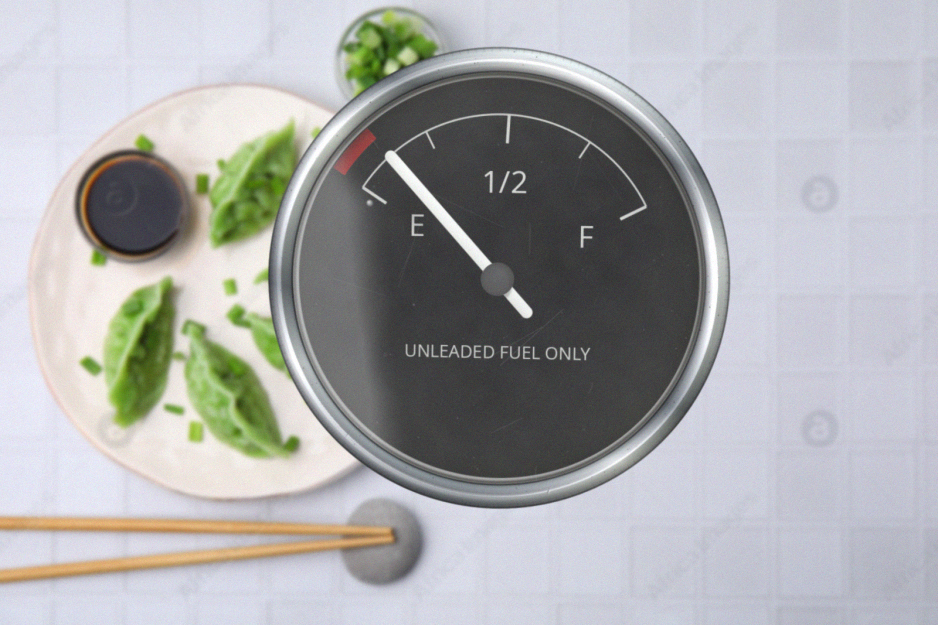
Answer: value=0.125
